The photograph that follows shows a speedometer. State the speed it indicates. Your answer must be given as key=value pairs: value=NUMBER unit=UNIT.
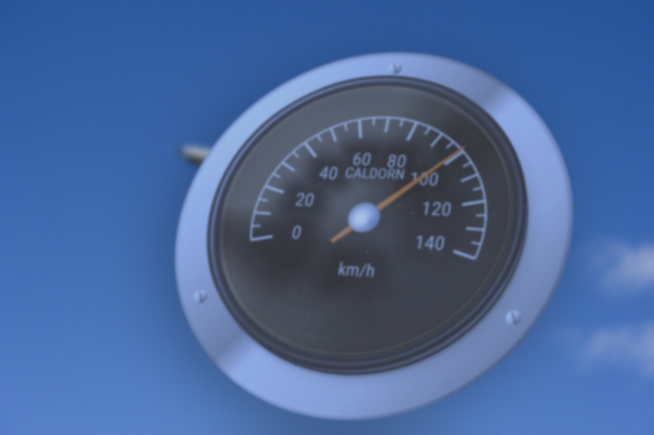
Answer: value=100 unit=km/h
